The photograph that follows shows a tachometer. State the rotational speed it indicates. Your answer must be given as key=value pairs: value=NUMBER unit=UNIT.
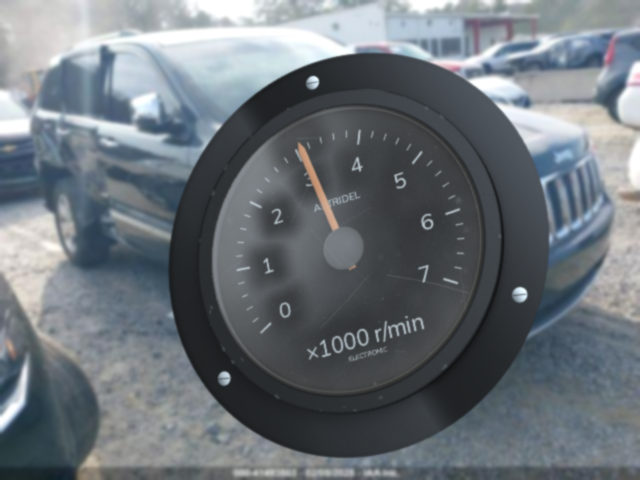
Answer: value=3100 unit=rpm
